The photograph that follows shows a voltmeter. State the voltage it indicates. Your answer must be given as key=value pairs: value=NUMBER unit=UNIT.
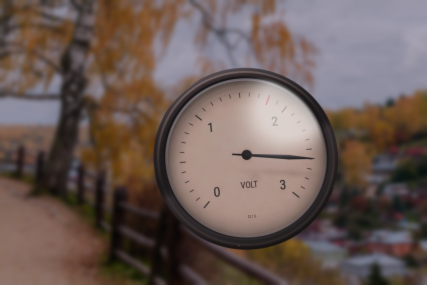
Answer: value=2.6 unit=V
